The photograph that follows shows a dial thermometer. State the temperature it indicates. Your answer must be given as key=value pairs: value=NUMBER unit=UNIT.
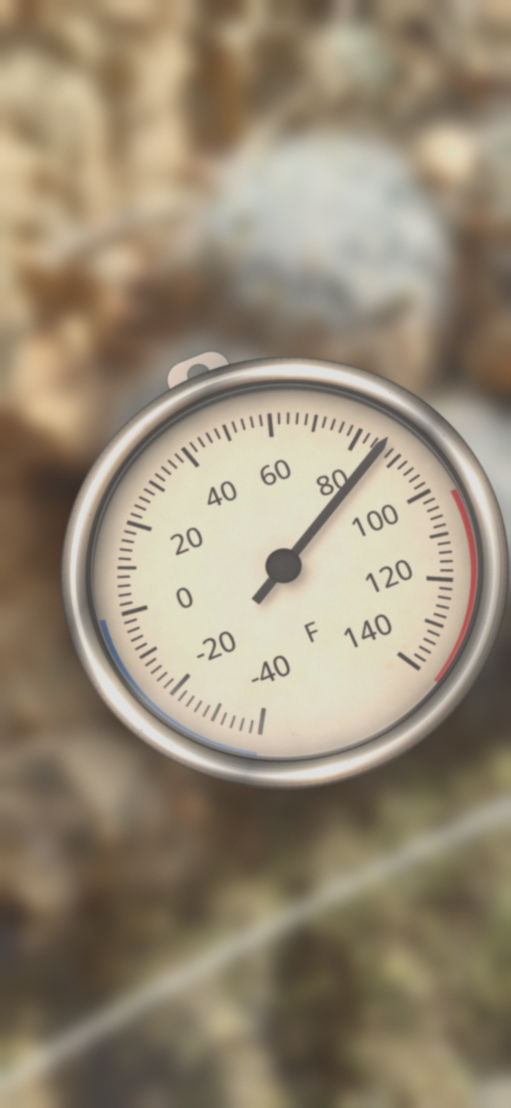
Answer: value=86 unit=°F
